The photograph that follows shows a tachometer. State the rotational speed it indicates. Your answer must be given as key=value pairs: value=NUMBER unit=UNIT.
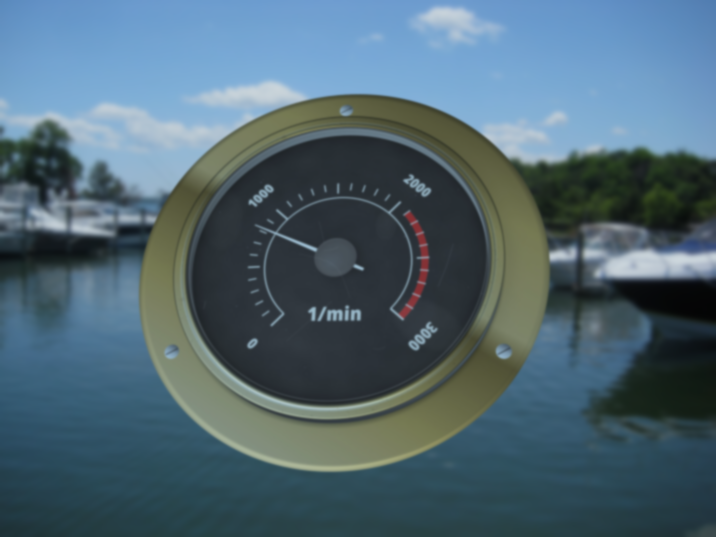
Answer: value=800 unit=rpm
